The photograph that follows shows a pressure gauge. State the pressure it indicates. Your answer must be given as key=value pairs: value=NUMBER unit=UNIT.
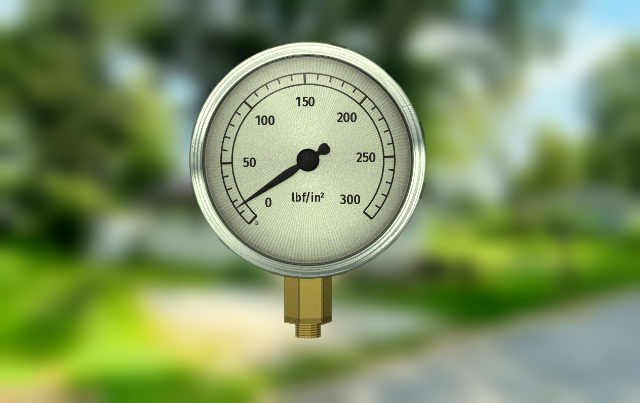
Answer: value=15 unit=psi
